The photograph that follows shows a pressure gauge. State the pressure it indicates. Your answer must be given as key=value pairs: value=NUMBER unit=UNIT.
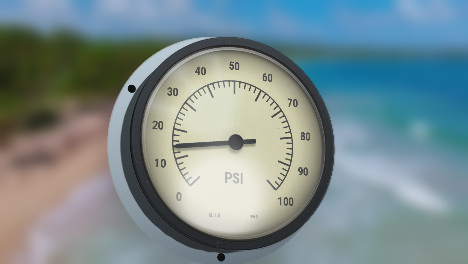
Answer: value=14 unit=psi
